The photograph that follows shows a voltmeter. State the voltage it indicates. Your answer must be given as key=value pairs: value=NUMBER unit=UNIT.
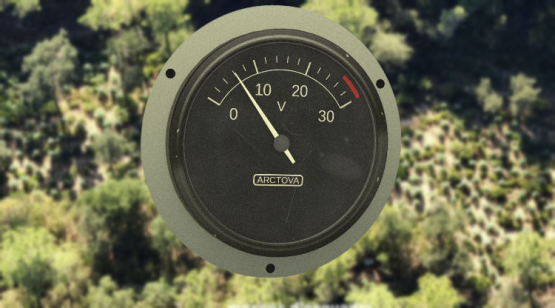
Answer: value=6 unit=V
